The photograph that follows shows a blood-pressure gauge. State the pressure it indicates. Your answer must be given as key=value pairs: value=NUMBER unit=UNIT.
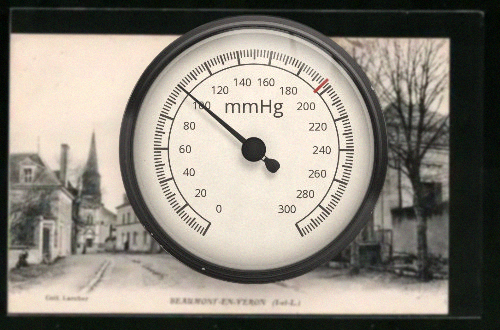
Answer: value=100 unit=mmHg
